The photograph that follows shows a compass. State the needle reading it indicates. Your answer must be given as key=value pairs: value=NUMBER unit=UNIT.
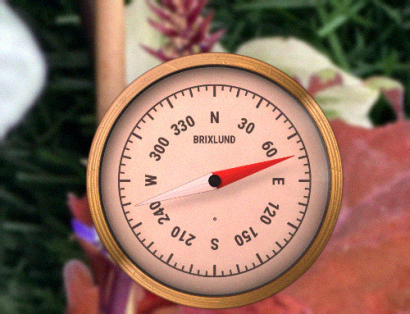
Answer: value=72.5 unit=°
